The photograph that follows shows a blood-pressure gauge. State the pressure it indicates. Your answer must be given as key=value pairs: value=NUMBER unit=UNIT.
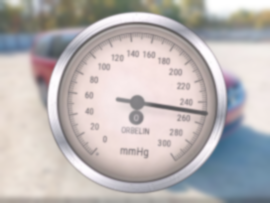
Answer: value=250 unit=mmHg
